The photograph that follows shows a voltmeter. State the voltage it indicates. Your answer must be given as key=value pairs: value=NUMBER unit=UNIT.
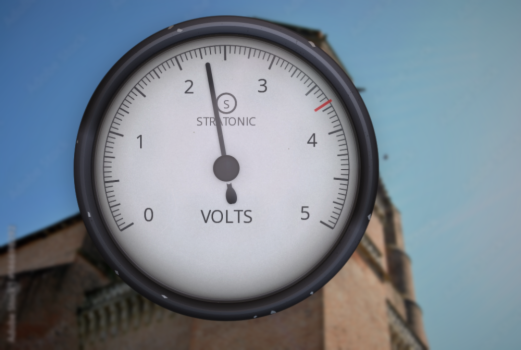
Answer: value=2.3 unit=V
